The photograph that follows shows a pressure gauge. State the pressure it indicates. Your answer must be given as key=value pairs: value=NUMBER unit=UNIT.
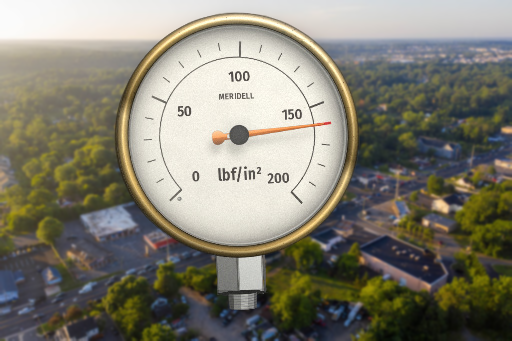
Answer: value=160 unit=psi
